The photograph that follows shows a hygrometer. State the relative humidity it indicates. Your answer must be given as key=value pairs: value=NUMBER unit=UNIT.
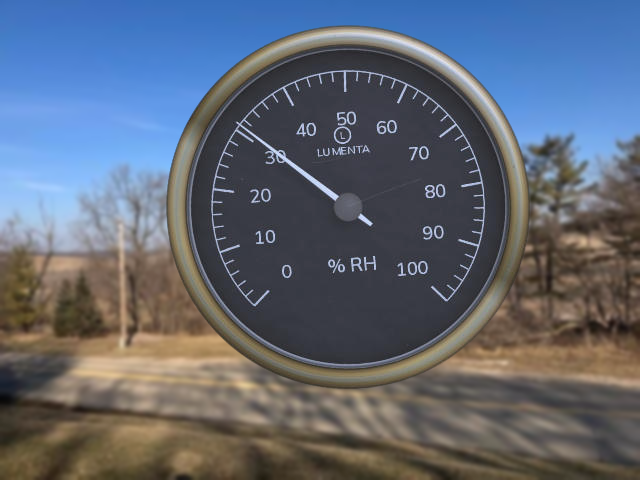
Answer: value=31 unit=%
